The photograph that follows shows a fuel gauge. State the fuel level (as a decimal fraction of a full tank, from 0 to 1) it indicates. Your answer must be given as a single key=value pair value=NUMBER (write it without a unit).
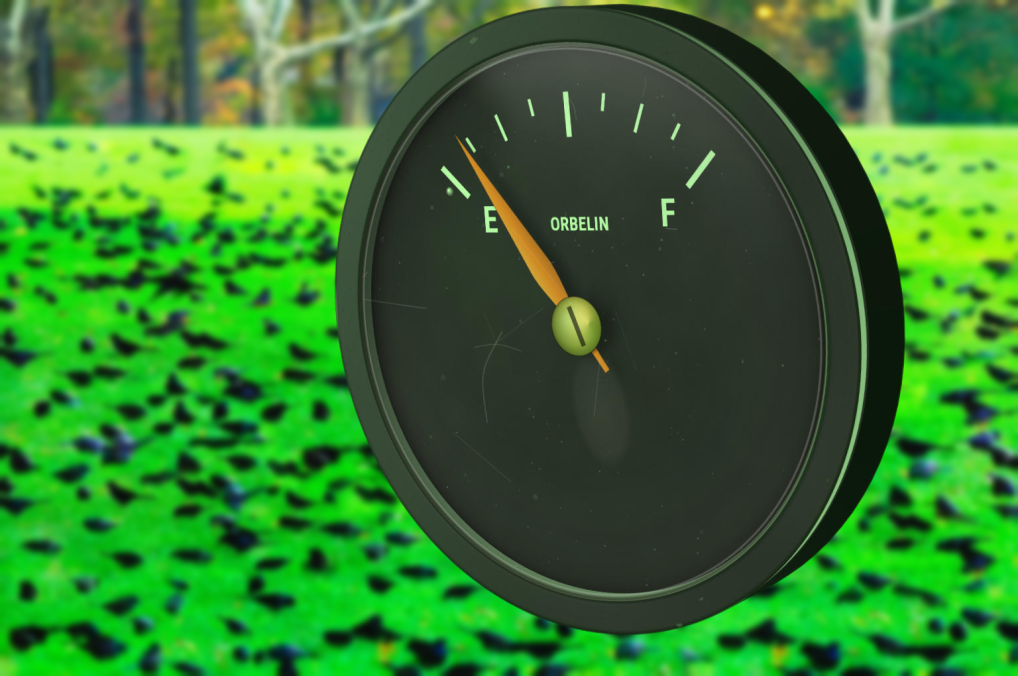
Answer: value=0.125
